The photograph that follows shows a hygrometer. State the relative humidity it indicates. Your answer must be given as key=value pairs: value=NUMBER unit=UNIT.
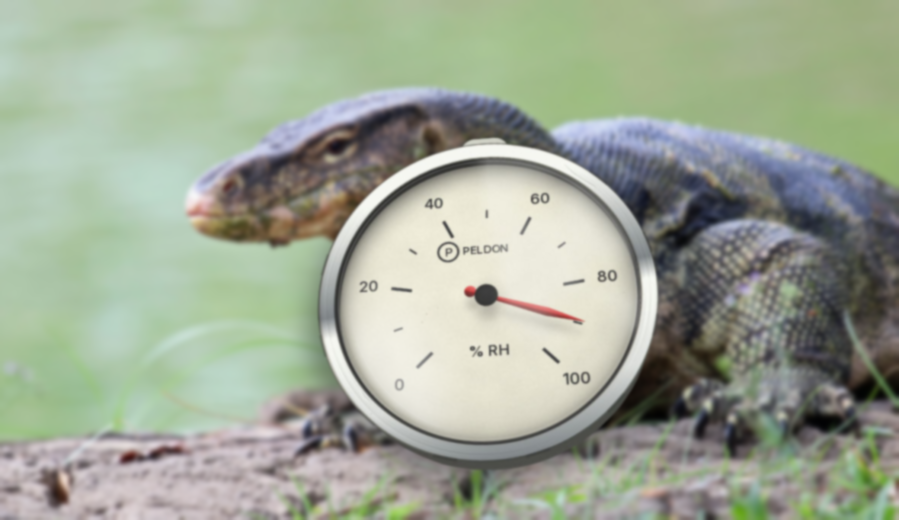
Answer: value=90 unit=%
